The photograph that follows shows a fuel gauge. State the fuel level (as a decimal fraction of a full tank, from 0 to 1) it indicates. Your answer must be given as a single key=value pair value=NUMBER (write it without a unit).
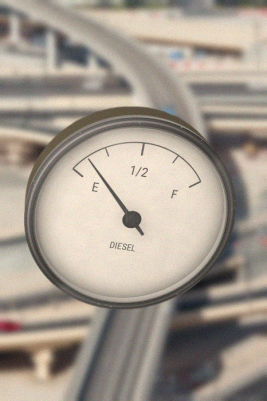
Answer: value=0.125
